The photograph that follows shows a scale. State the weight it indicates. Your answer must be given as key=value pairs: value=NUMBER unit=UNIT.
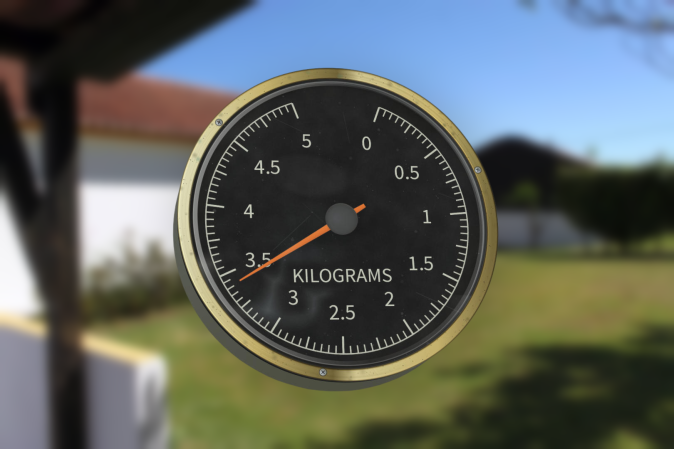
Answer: value=3.4 unit=kg
